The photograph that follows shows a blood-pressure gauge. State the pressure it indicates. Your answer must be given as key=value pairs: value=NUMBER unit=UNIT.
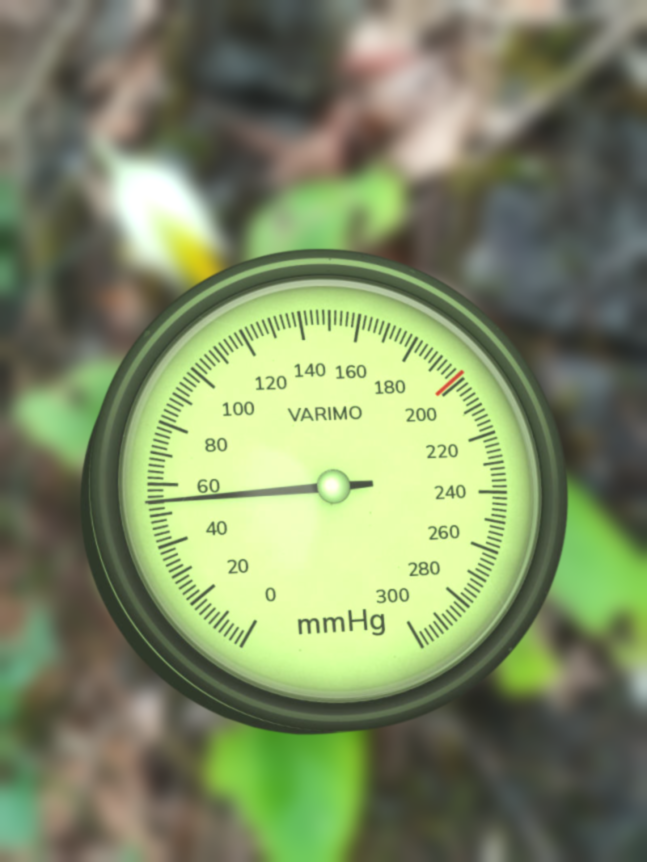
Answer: value=54 unit=mmHg
